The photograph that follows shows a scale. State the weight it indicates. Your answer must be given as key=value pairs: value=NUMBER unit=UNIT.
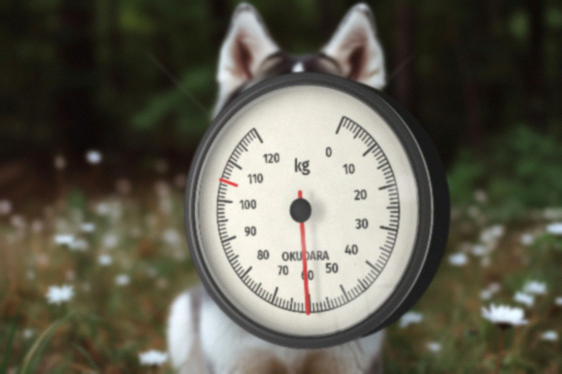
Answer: value=60 unit=kg
